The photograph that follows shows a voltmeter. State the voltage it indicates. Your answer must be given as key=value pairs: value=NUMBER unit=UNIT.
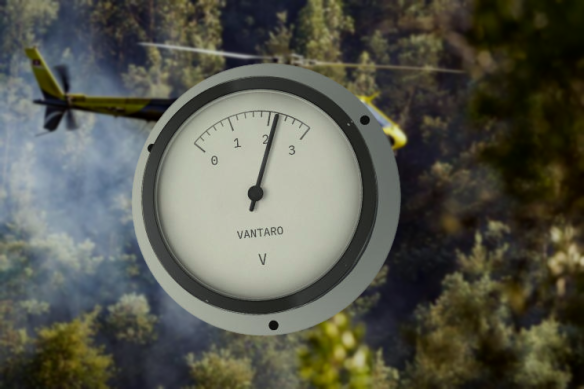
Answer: value=2.2 unit=V
